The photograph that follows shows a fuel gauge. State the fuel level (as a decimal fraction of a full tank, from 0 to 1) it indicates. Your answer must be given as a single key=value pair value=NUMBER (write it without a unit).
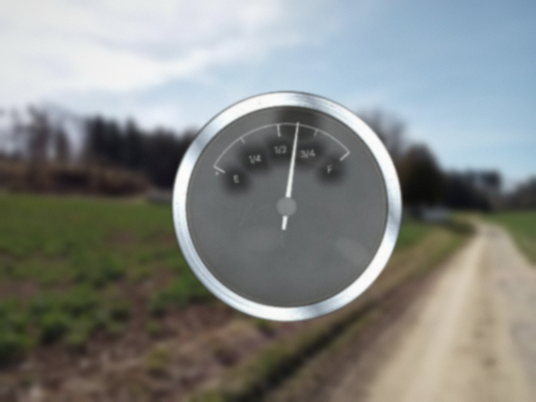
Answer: value=0.625
